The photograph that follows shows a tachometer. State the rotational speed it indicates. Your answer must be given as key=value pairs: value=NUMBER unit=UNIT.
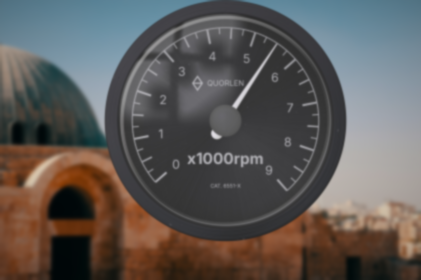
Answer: value=5500 unit=rpm
